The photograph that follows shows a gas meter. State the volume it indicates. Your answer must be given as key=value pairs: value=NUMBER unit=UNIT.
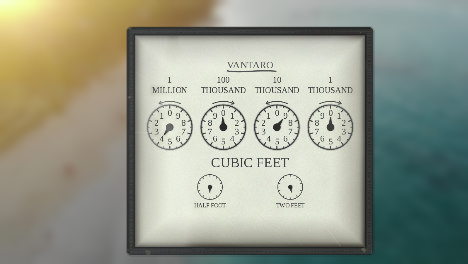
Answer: value=399000 unit=ft³
